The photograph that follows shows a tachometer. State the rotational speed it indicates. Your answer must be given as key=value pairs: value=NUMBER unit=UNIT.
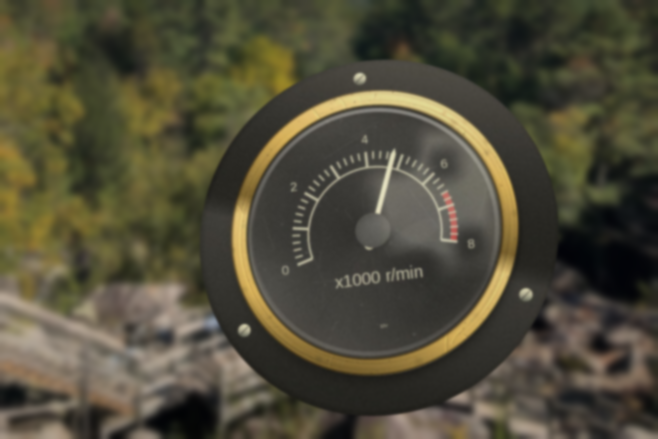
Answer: value=4800 unit=rpm
